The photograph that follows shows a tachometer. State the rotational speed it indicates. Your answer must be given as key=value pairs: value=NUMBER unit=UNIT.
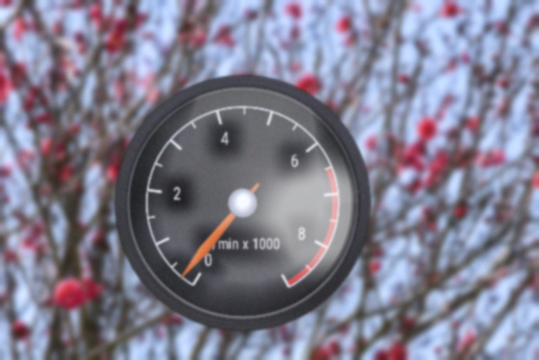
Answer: value=250 unit=rpm
